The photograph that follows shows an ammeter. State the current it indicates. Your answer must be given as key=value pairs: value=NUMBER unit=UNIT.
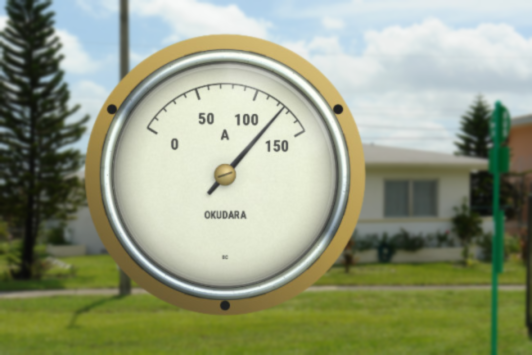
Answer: value=125 unit=A
